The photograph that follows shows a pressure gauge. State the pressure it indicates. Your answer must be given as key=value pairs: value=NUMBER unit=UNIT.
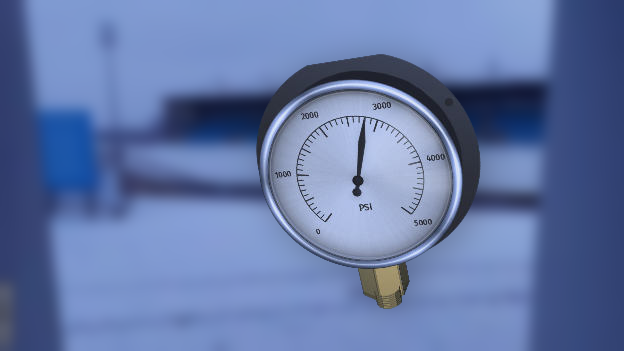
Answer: value=2800 unit=psi
